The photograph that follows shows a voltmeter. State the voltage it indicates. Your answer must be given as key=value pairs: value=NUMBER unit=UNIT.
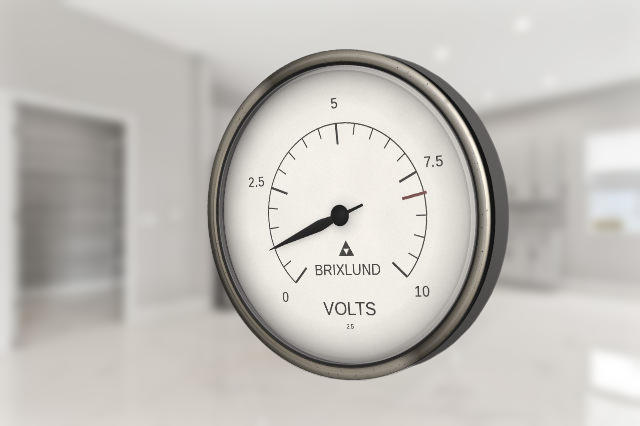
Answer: value=1 unit=V
